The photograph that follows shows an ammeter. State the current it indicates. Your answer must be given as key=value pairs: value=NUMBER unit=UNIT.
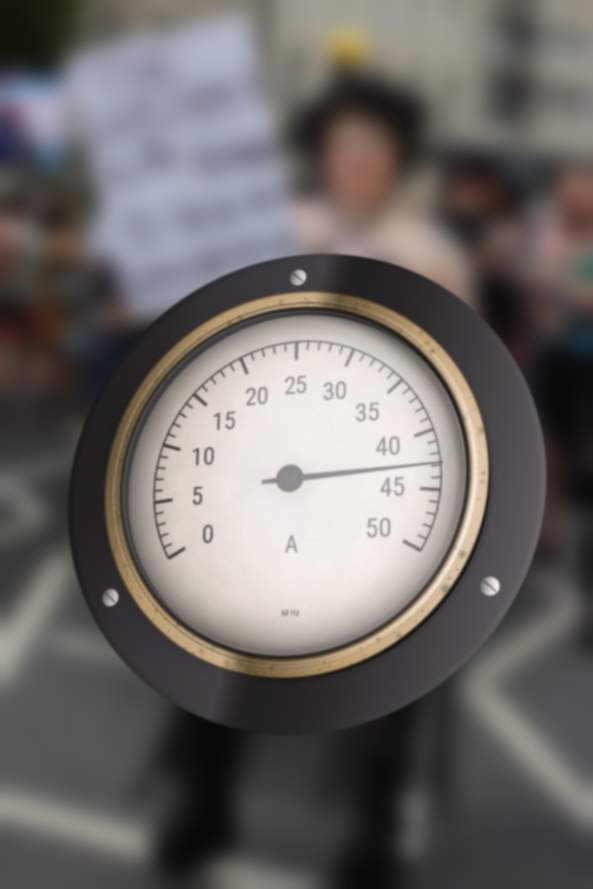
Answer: value=43 unit=A
